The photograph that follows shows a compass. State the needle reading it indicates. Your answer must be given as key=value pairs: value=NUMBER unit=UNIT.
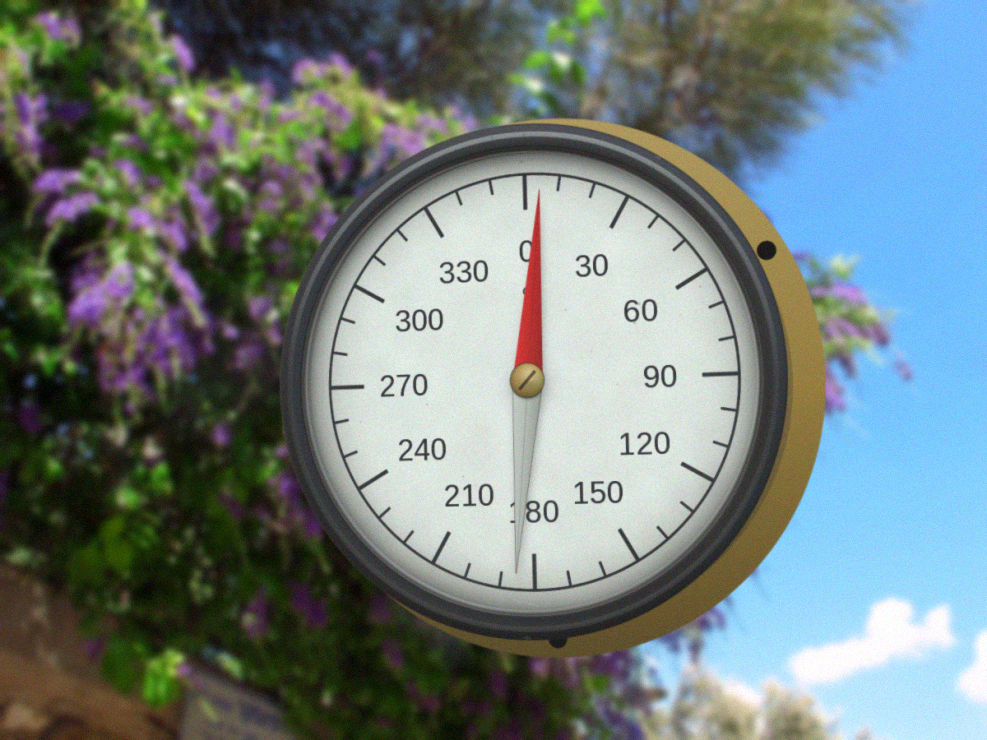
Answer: value=5 unit=°
